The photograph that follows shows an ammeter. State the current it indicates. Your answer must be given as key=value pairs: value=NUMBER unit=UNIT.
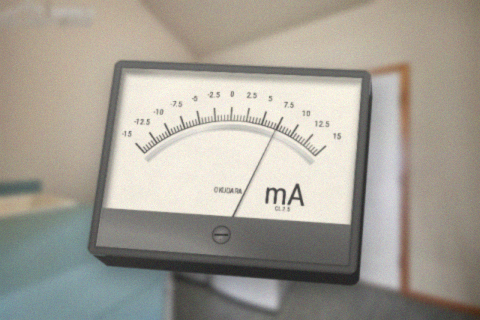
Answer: value=7.5 unit=mA
